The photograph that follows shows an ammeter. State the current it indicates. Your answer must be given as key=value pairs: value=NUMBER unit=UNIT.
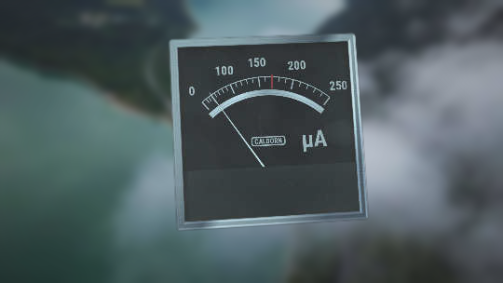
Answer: value=50 unit=µA
